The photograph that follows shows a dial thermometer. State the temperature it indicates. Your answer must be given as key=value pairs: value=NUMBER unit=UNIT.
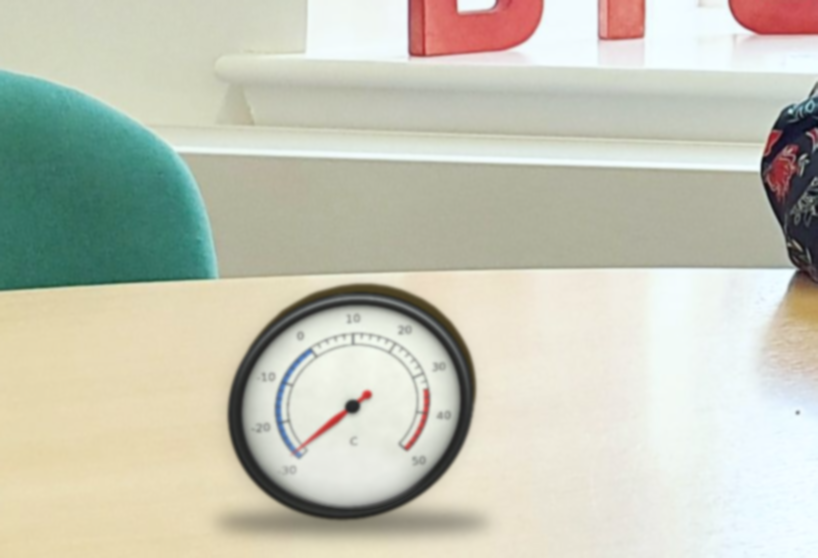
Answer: value=-28 unit=°C
